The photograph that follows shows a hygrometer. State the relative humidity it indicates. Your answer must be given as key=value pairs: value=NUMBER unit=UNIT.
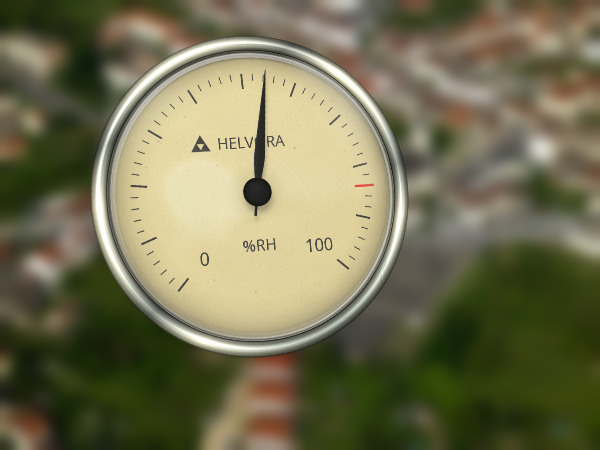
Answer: value=54 unit=%
